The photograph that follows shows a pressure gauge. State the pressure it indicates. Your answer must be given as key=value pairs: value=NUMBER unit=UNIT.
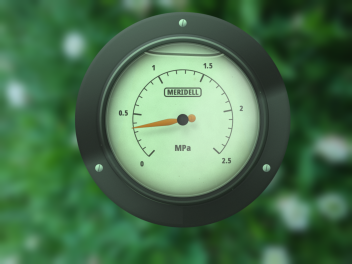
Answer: value=0.35 unit=MPa
